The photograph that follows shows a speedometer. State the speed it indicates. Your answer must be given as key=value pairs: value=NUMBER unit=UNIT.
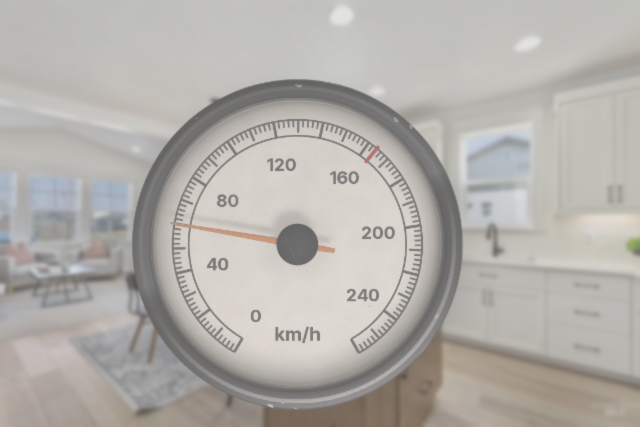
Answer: value=60 unit=km/h
